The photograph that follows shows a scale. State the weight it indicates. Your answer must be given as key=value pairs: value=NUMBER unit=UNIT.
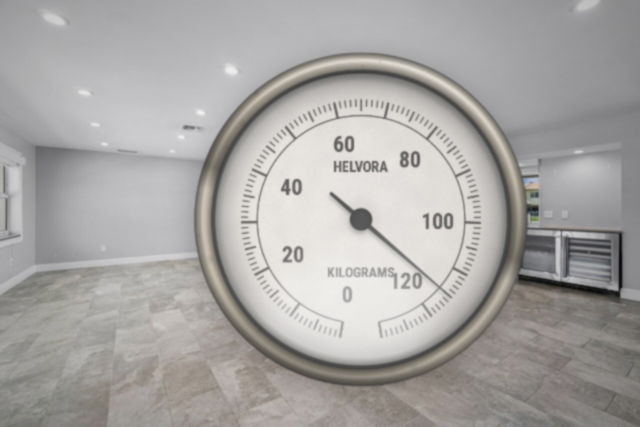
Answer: value=115 unit=kg
